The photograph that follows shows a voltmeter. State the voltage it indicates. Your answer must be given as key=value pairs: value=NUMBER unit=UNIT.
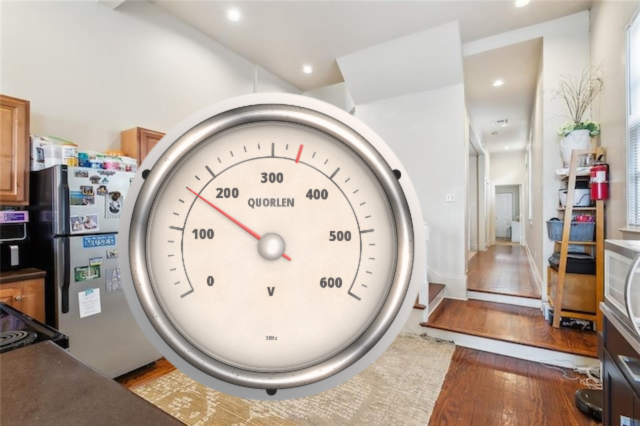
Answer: value=160 unit=V
